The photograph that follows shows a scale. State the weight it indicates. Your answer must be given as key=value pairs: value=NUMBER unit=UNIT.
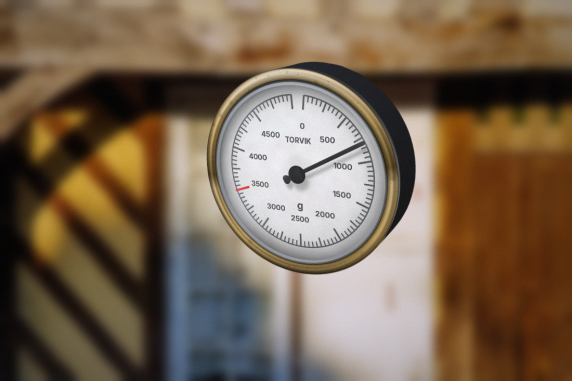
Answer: value=800 unit=g
